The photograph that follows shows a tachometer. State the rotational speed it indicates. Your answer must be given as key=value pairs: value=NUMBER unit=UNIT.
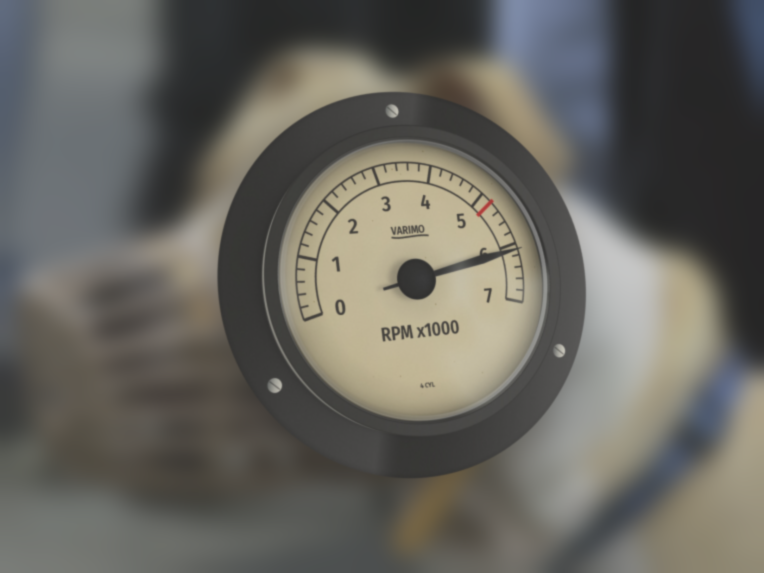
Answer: value=6100 unit=rpm
